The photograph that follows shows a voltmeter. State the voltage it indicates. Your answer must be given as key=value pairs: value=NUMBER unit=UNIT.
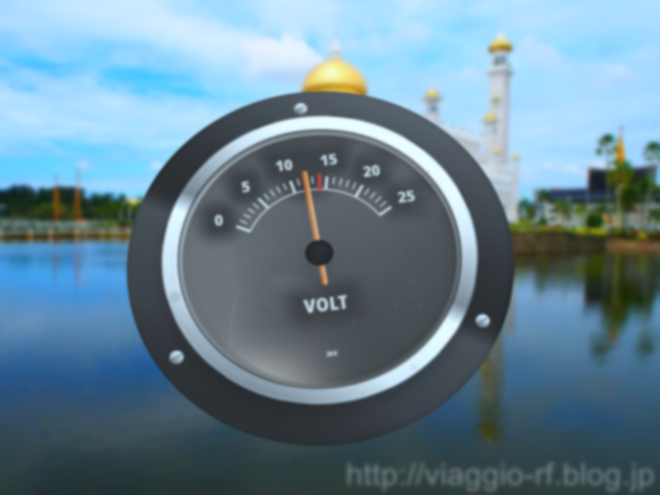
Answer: value=12 unit=V
